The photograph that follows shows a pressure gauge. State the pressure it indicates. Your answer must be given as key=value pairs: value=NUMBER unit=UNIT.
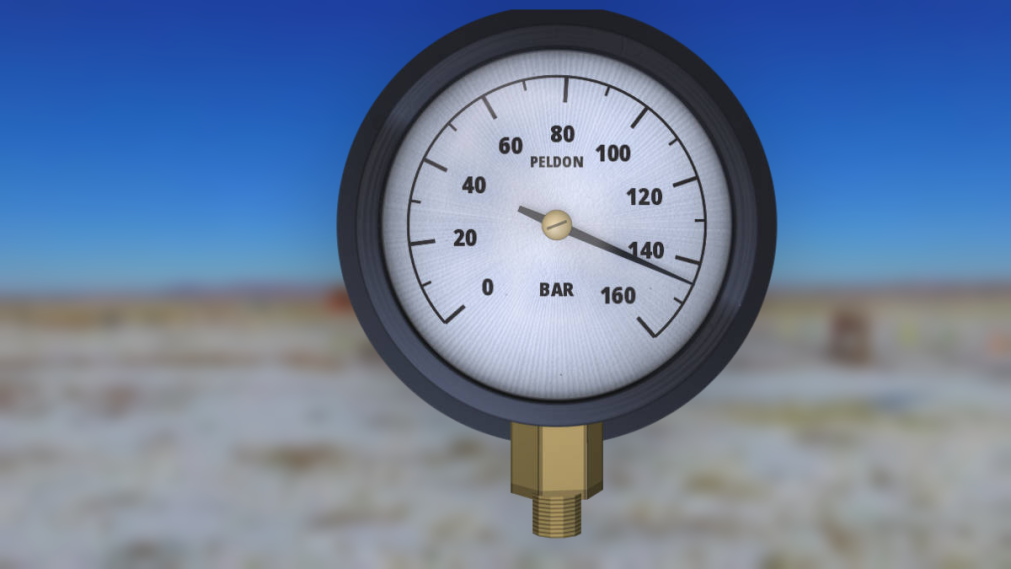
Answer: value=145 unit=bar
